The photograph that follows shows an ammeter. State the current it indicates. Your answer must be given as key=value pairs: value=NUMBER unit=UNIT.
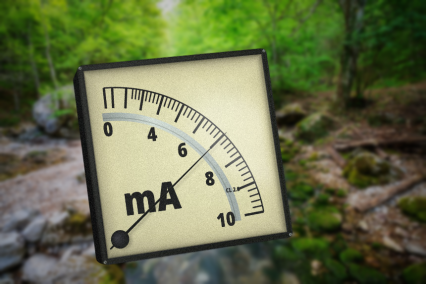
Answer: value=7 unit=mA
